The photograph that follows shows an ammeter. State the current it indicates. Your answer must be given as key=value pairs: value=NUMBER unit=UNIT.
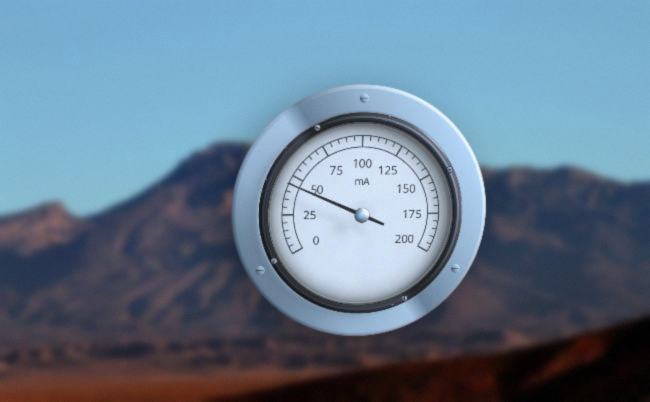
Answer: value=45 unit=mA
